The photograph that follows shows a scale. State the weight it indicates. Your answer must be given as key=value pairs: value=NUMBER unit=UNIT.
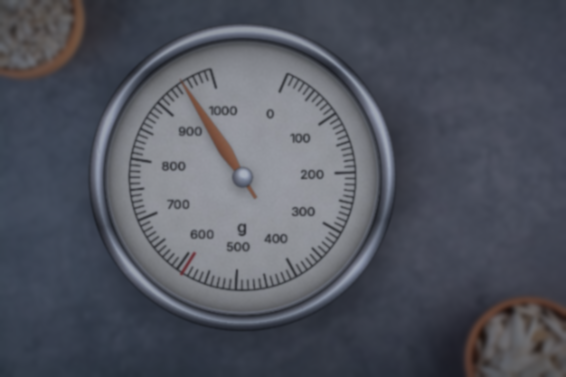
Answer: value=950 unit=g
